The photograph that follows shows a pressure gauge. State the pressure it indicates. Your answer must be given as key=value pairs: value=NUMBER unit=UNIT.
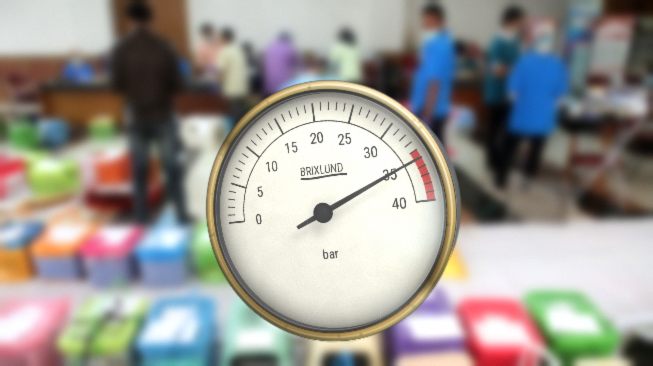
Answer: value=35 unit=bar
